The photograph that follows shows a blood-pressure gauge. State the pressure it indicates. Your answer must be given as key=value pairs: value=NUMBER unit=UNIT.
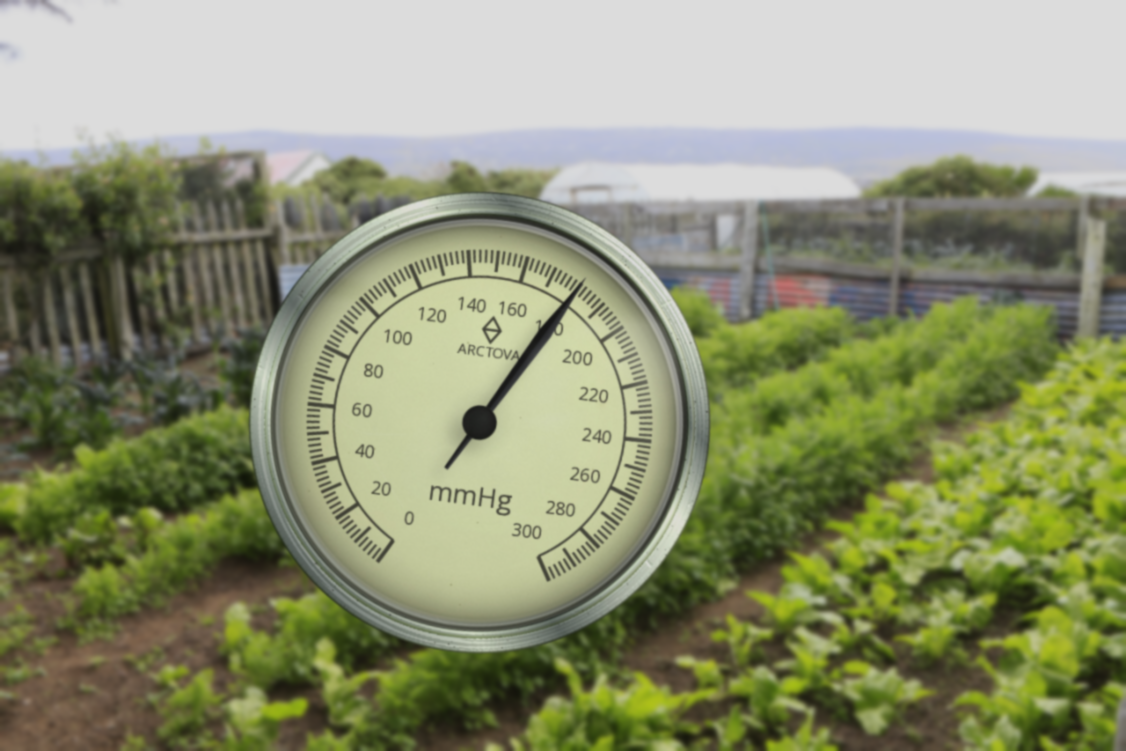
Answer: value=180 unit=mmHg
